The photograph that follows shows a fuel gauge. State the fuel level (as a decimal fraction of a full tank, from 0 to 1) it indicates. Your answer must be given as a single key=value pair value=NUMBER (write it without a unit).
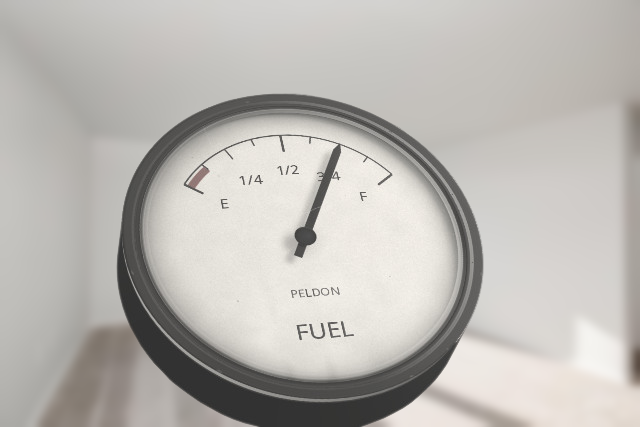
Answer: value=0.75
